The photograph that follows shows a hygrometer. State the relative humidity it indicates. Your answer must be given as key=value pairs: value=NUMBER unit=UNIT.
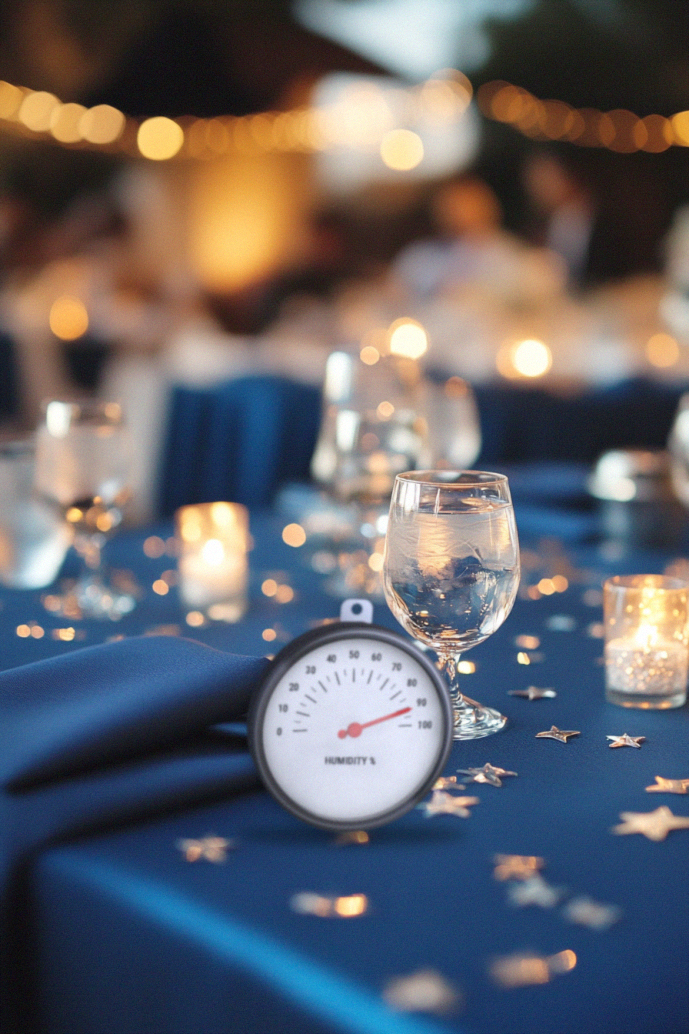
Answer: value=90 unit=%
